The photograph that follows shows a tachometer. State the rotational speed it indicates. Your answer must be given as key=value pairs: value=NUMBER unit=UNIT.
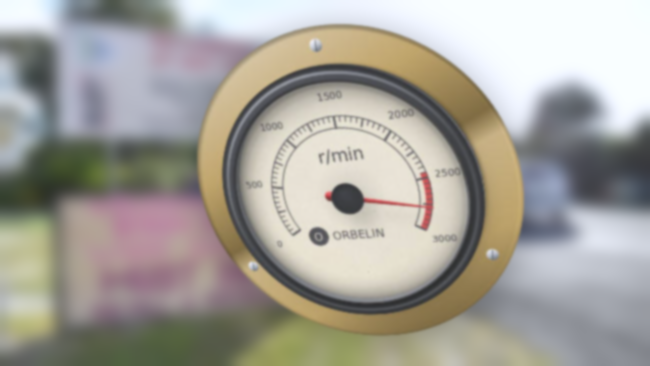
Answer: value=2750 unit=rpm
